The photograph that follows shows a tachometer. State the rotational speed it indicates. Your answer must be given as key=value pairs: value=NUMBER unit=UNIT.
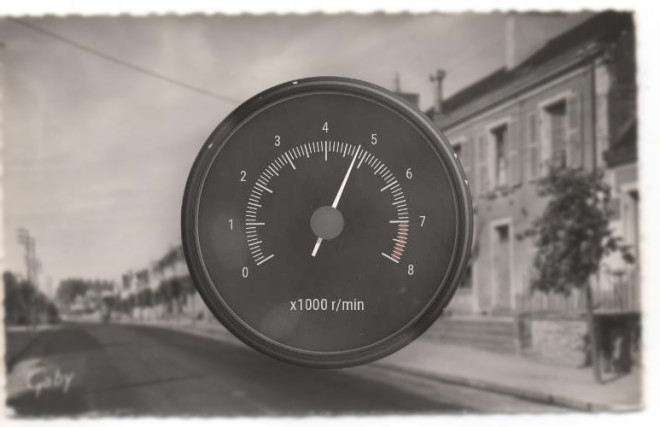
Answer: value=4800 unit=rpm
